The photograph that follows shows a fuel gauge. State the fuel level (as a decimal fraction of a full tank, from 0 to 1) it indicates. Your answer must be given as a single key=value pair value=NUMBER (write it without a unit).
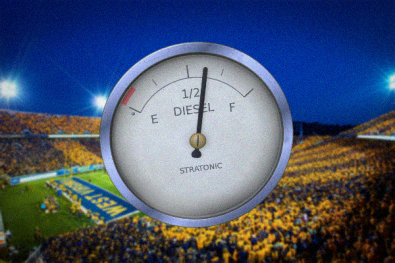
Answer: value=0.625
